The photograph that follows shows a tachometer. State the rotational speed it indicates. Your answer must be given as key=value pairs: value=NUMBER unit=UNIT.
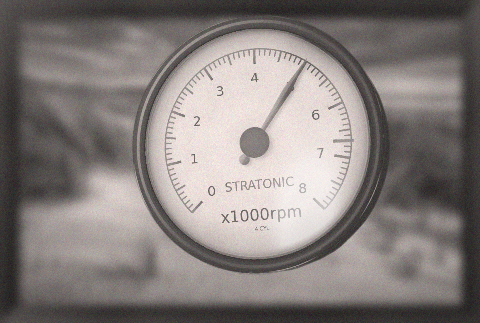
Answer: value=5000 unit=rpm
